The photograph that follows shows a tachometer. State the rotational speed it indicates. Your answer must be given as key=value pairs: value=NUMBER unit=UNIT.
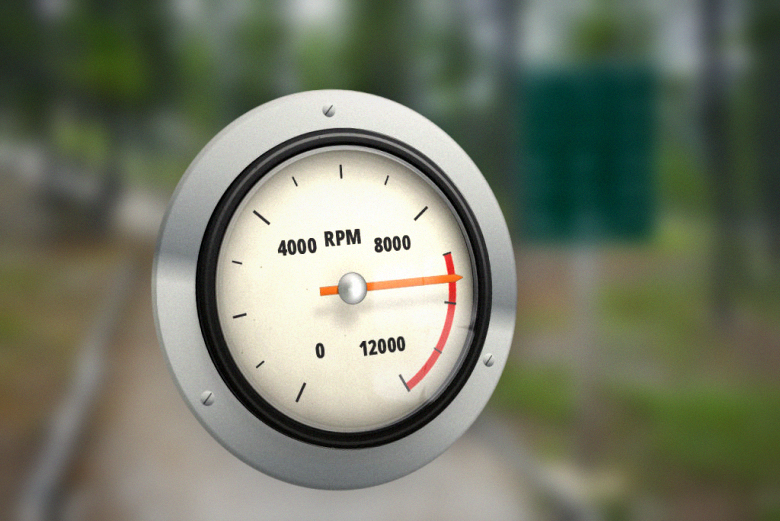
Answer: value=9500 unit=rpm
